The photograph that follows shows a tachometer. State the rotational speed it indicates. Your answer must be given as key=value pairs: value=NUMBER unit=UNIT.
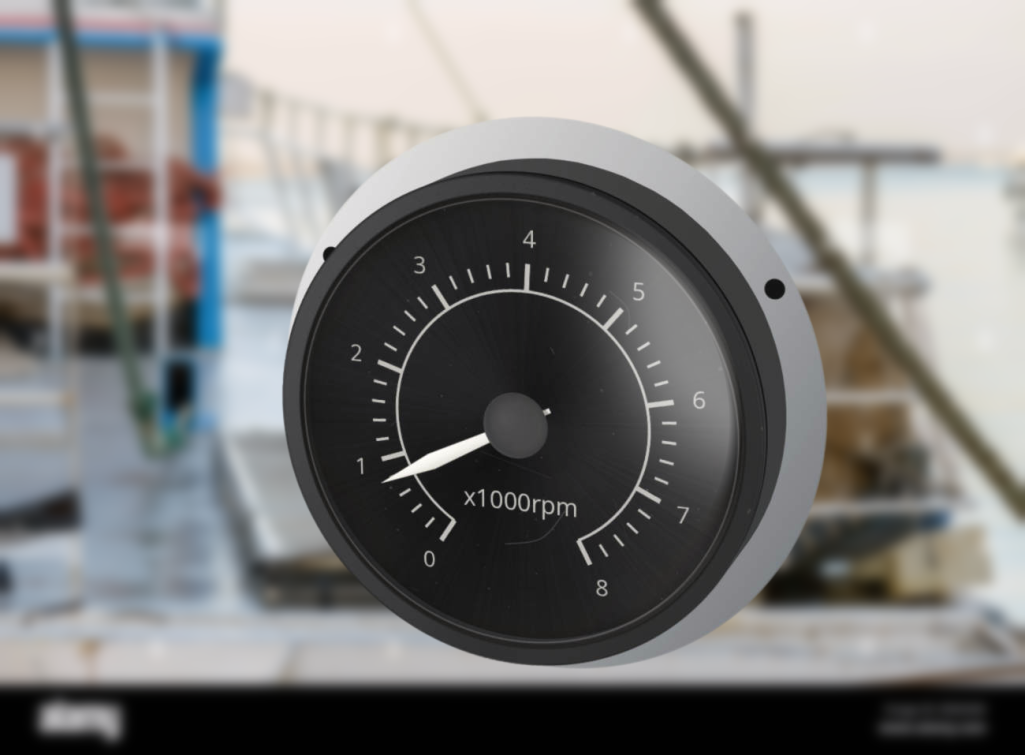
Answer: value=800 unit=rpm
